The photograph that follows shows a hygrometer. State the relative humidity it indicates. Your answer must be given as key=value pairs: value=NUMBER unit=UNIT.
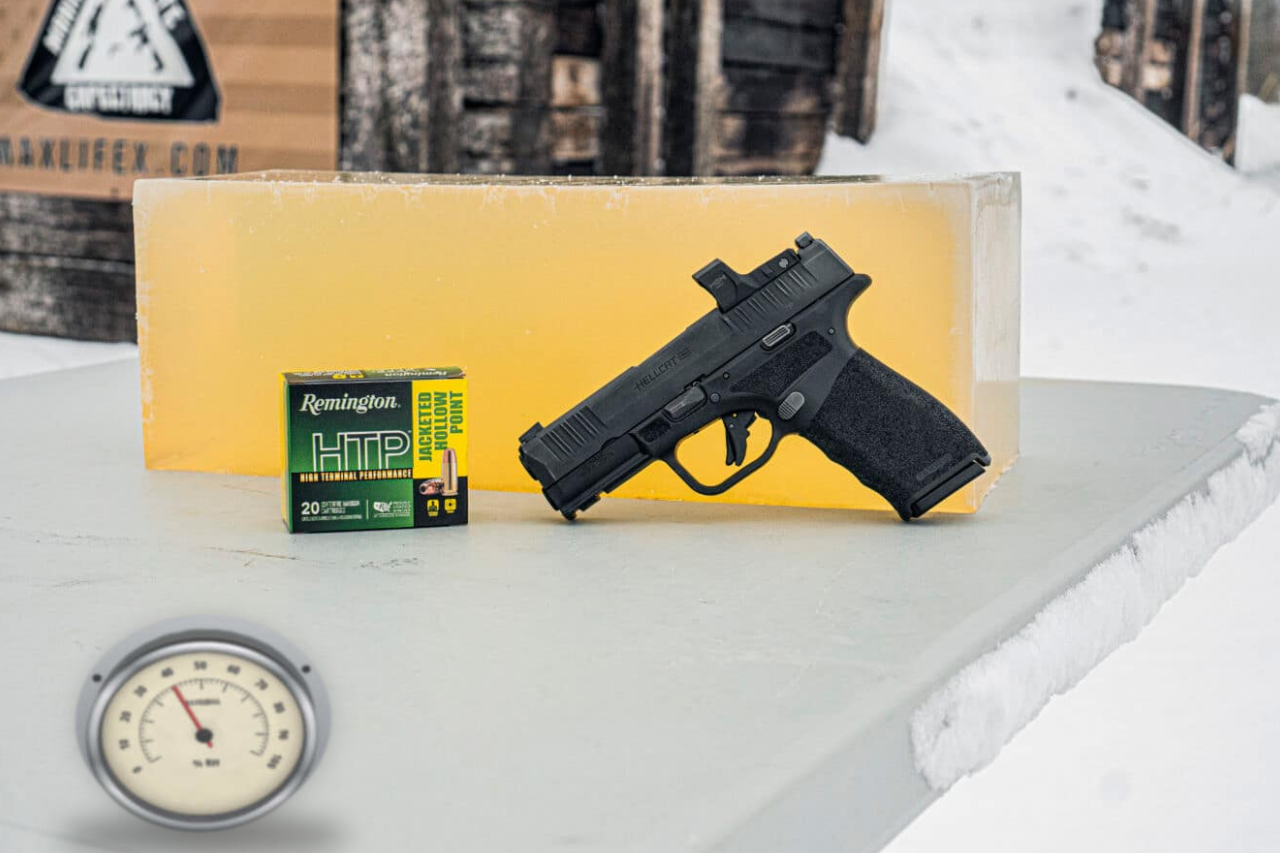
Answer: value=40 unit=%
